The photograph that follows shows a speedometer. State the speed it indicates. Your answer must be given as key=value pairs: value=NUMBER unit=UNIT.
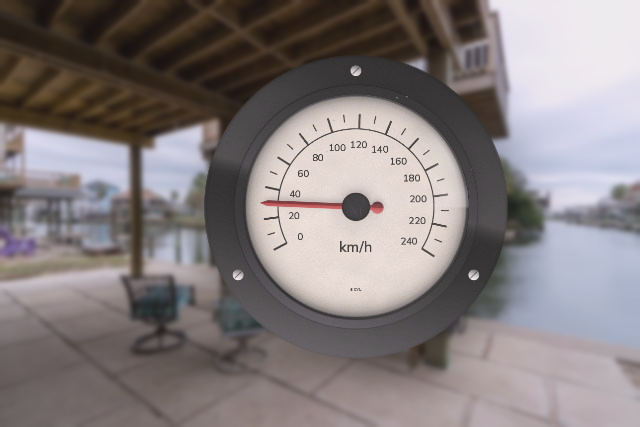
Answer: value=30 unit=km/h
